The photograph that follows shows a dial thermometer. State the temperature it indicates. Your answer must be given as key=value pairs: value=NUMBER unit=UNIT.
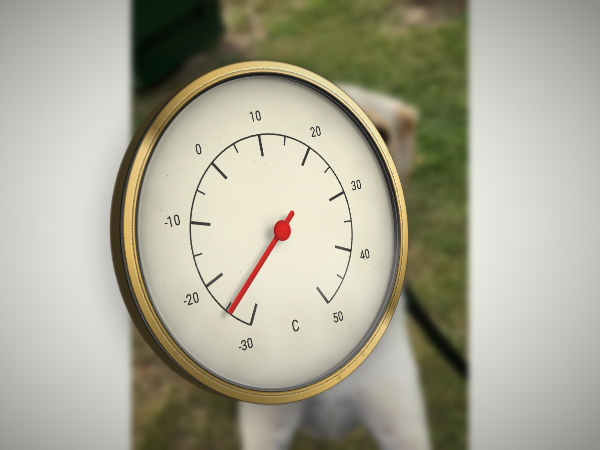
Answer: value=-25 unit=°C
